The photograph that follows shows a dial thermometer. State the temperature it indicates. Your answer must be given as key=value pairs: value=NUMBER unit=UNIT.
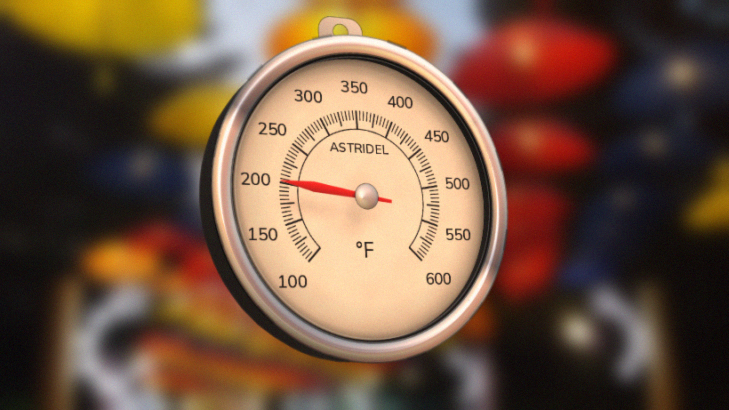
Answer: value=200 unit=°F
